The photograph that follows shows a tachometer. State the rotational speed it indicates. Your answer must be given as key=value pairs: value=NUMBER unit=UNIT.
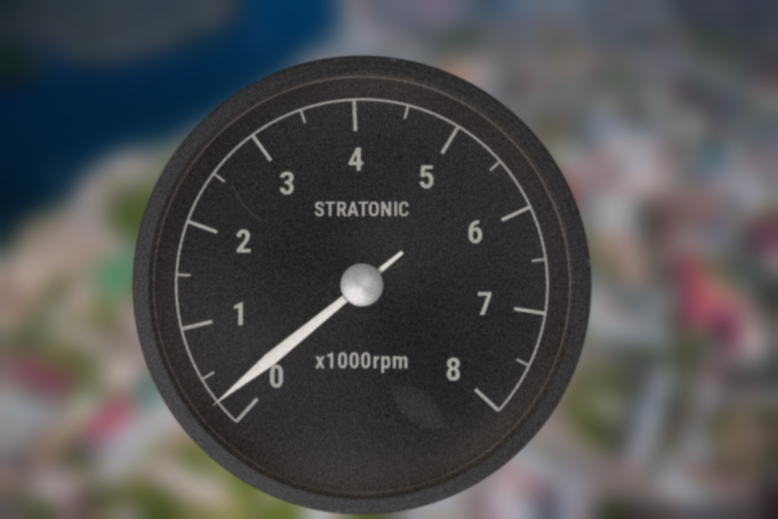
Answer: value=250 unit=rpm
